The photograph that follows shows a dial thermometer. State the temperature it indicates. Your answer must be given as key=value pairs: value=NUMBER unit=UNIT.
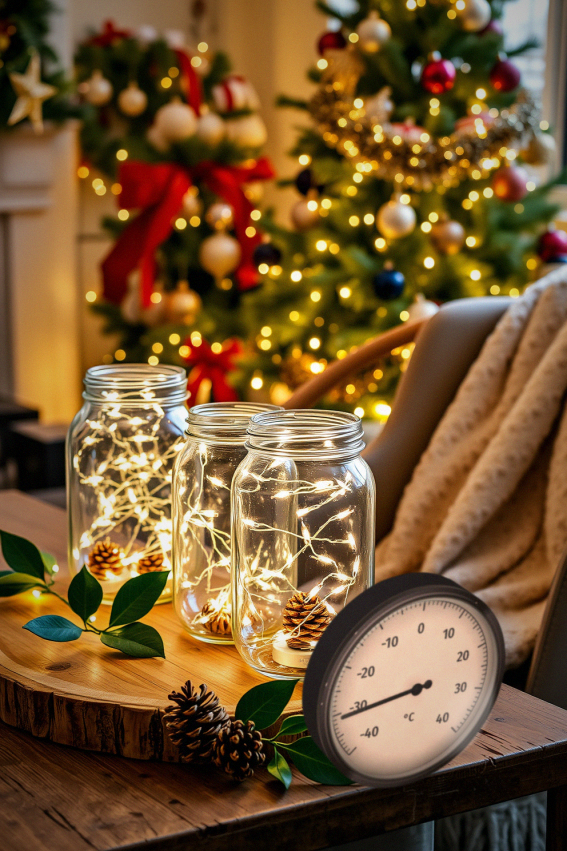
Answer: value=-30 unit=°C
